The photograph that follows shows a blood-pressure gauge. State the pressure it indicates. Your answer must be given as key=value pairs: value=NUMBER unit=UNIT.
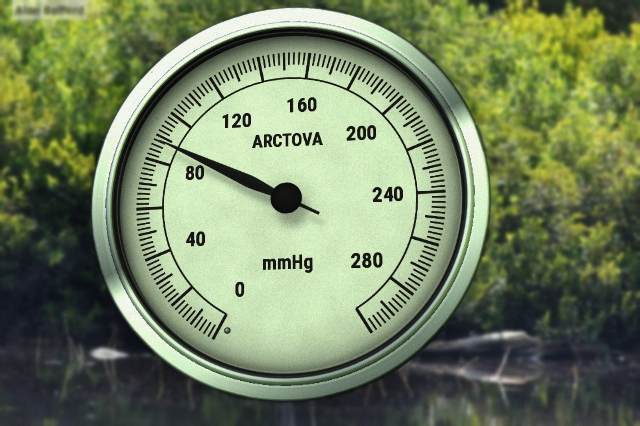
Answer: value=88 unit=mmHg
